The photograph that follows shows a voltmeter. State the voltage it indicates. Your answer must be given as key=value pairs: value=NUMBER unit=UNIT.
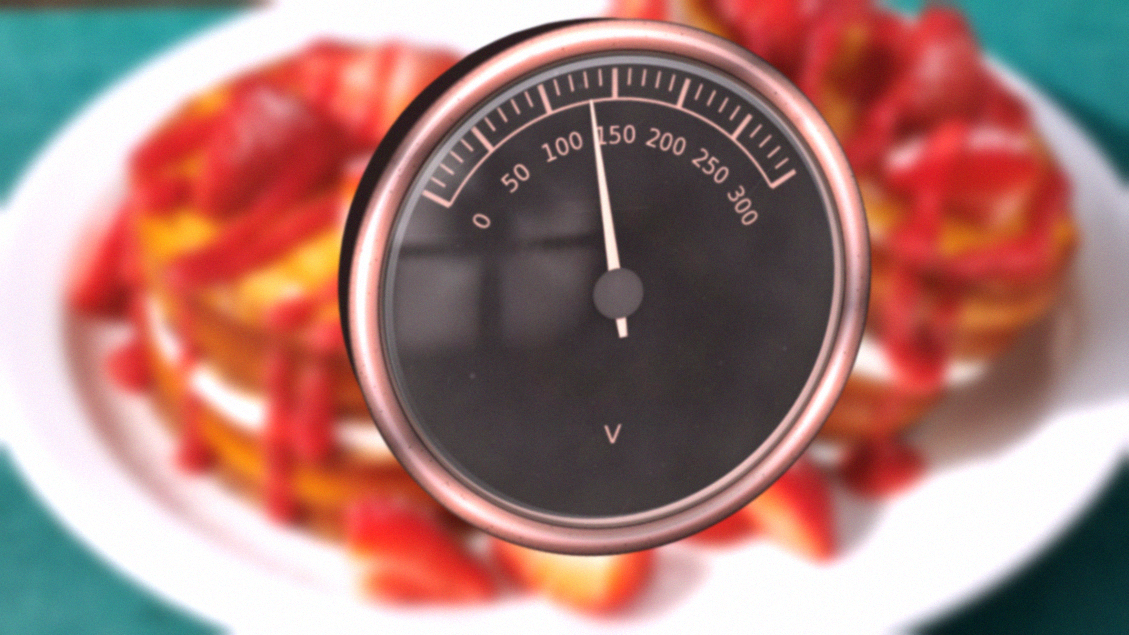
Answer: value=130 unit=V
